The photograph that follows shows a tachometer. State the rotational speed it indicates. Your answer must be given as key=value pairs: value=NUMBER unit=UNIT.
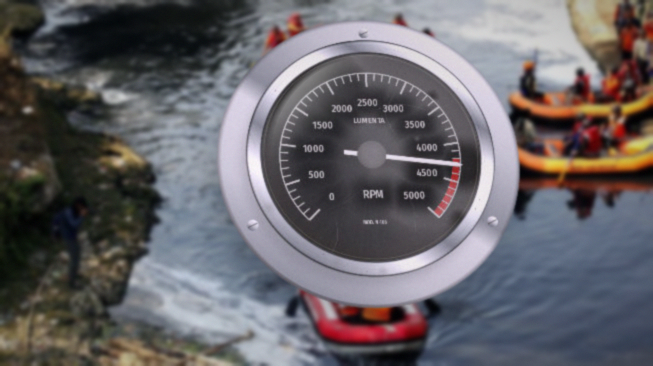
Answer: value=4300 unit=rpm
